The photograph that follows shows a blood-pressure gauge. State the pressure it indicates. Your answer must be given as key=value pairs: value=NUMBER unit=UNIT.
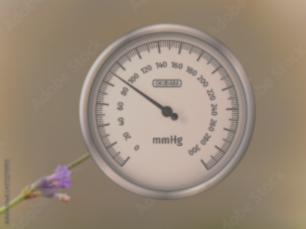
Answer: value=90 unit=mmHg
